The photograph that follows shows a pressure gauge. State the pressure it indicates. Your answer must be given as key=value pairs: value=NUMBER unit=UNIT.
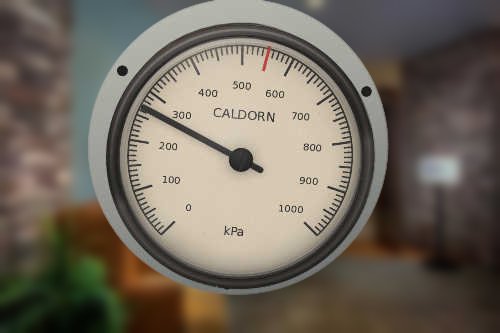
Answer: value=270 unit=kPa
